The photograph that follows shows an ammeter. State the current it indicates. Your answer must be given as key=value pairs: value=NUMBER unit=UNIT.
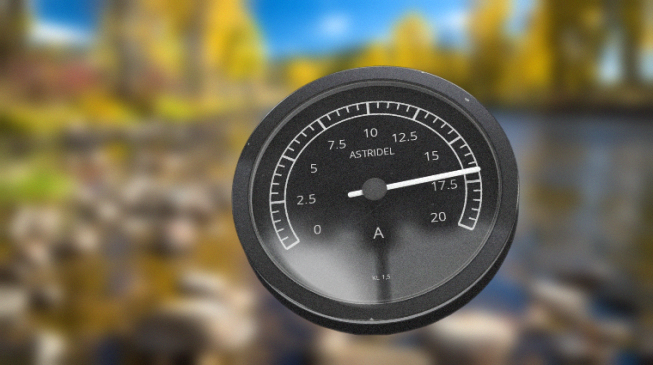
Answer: value=17 unit=A
